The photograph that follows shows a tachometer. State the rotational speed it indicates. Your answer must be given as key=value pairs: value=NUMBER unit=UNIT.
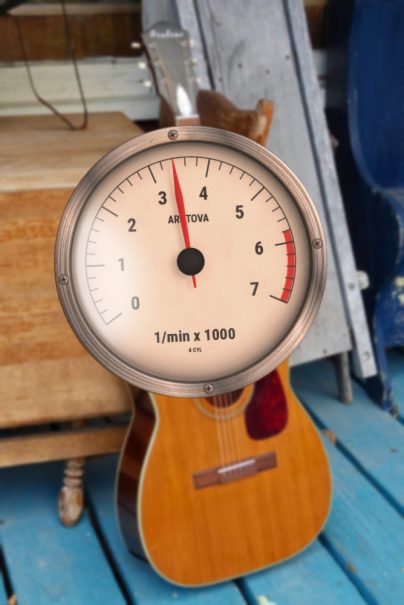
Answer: value=3400 unit=rpm
